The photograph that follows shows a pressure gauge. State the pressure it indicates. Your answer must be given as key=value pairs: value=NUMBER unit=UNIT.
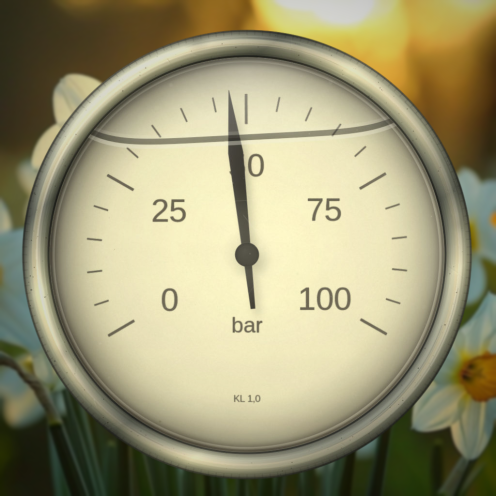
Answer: value=47.5 unit=bar
